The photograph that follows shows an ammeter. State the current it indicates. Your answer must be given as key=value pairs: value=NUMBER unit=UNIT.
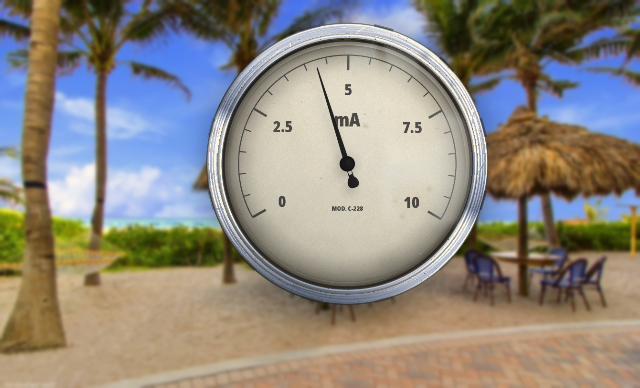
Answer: value=4.25 unit=mA
